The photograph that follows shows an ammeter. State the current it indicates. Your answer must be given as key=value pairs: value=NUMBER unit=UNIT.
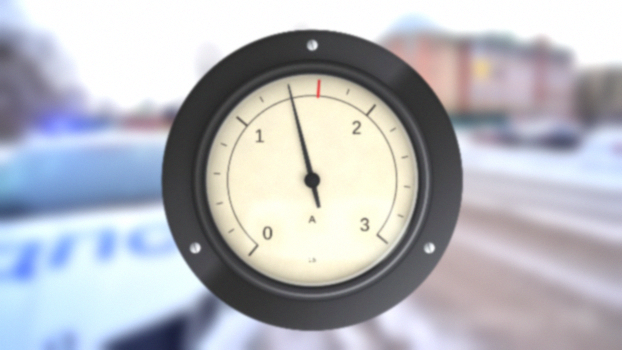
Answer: value=1.4 unit=A
